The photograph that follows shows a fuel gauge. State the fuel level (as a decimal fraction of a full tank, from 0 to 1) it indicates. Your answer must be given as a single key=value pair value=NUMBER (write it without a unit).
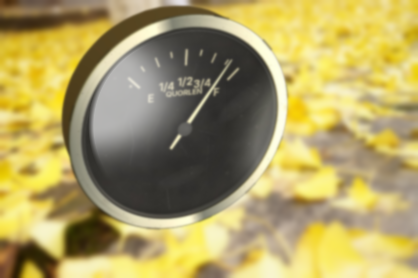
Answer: value=0.875
